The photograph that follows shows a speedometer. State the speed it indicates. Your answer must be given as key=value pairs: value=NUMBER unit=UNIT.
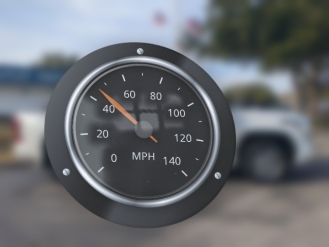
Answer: value=45 unit=mph
